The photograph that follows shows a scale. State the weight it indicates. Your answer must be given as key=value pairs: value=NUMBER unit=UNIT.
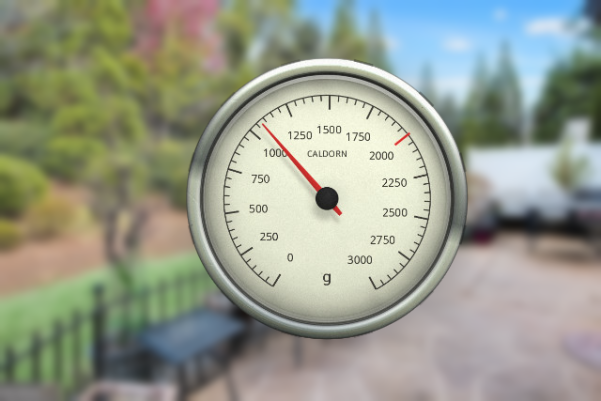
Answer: value=1075 unit=g
